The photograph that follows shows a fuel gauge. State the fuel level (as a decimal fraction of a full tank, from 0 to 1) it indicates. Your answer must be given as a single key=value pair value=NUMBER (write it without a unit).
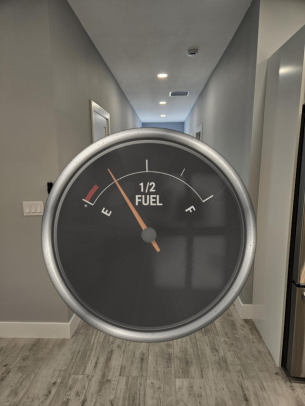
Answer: value=0.25
